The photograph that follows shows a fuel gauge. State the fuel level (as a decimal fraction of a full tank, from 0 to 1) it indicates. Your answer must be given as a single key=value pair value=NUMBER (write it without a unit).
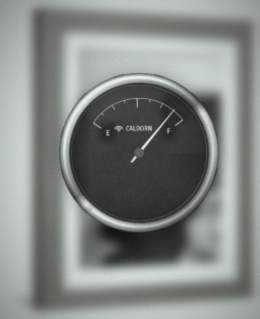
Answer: value=0.875
